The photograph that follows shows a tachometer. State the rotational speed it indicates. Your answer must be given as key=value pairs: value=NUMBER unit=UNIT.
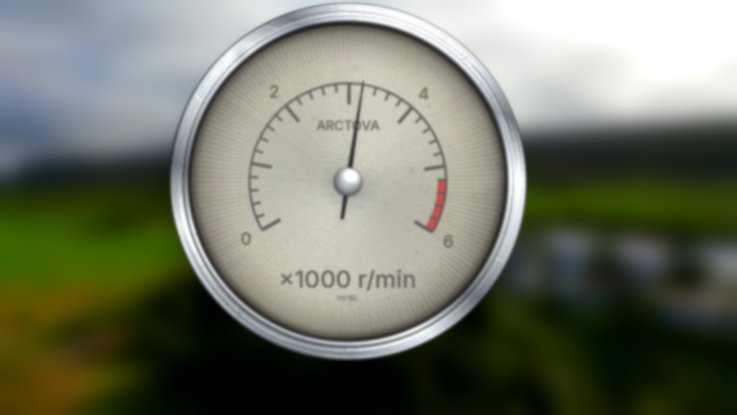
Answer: value=3200 unit=rpm
